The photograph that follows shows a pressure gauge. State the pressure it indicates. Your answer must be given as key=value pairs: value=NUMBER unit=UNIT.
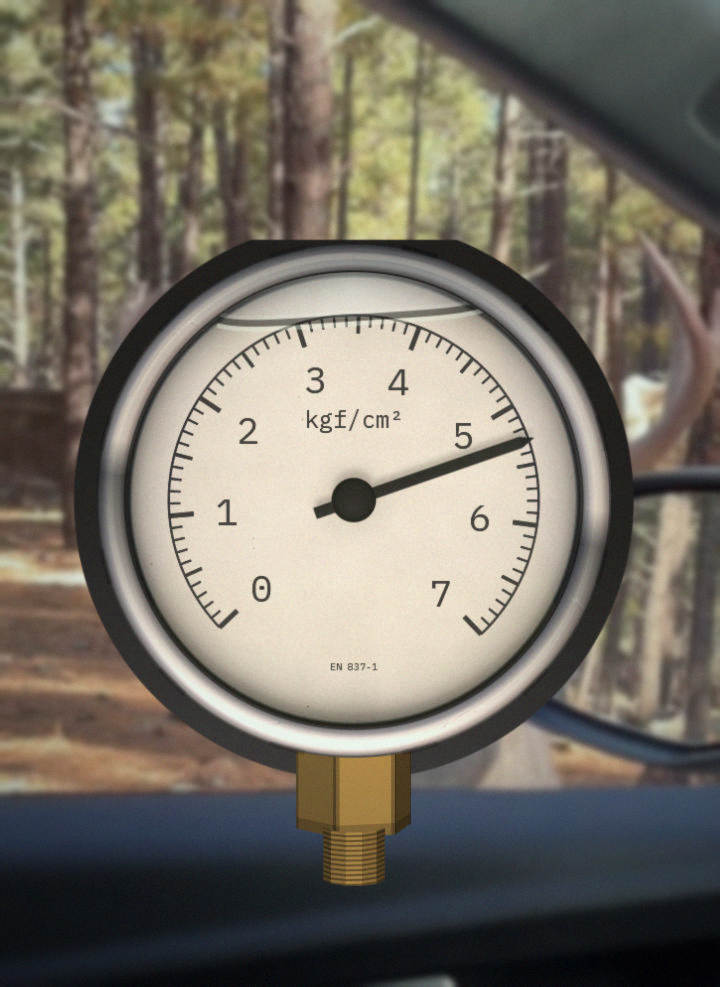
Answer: value=5.3 unit=kg/cm²
